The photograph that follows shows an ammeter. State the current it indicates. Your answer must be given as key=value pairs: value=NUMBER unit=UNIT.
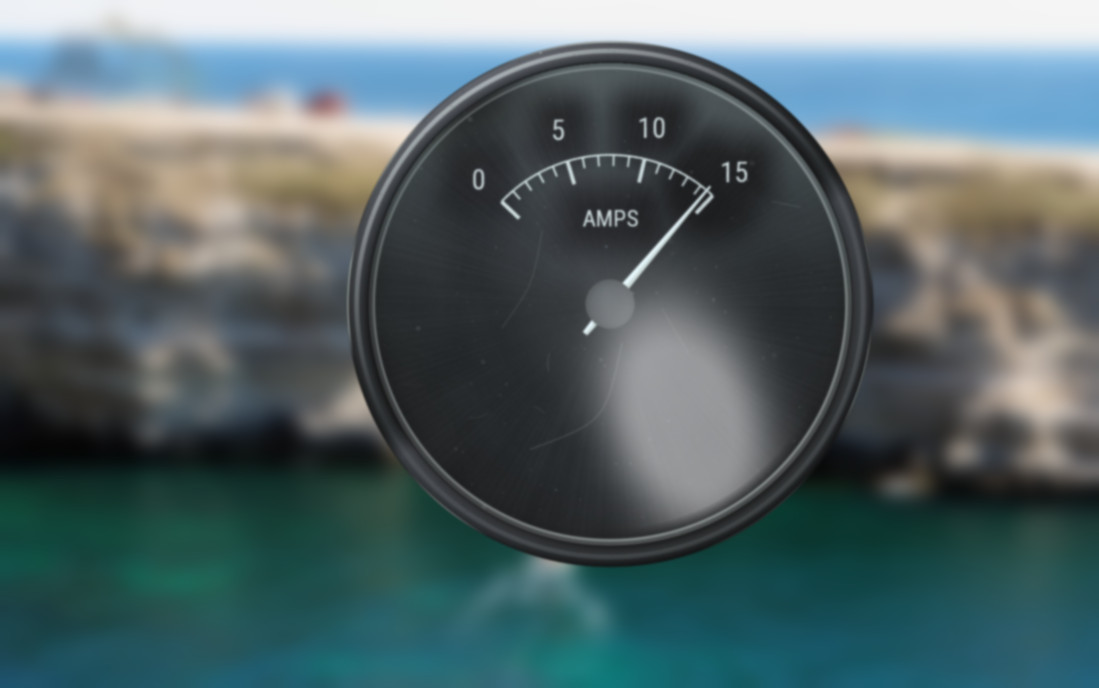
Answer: value=14.5 unit=A
